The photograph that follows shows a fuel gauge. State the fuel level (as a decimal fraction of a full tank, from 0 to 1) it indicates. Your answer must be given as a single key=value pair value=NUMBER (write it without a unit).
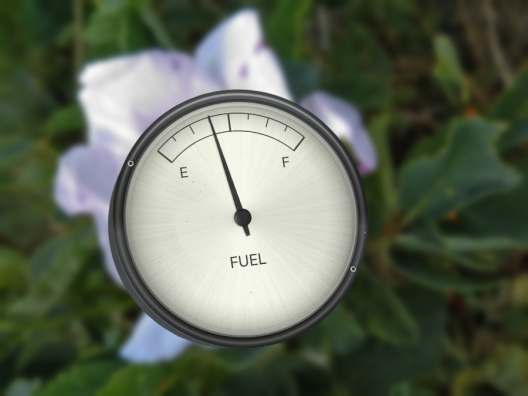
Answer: value=0.375
